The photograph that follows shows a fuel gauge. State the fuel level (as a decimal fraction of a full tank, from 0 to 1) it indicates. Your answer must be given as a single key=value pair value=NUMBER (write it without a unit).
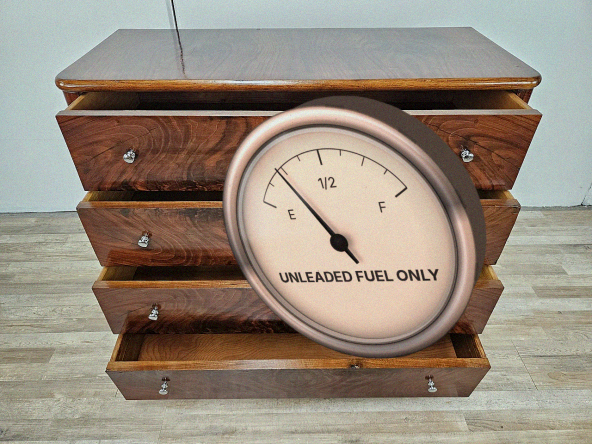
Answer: value=0.25
